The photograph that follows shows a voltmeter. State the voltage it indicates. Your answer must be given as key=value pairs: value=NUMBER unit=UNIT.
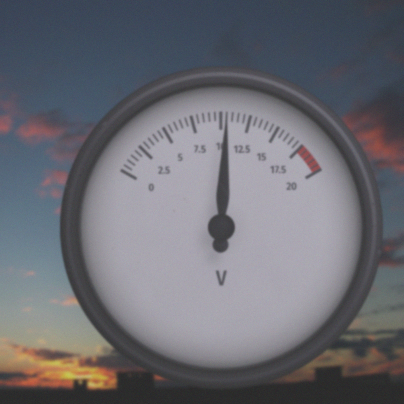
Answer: value=10.5 unit=V
